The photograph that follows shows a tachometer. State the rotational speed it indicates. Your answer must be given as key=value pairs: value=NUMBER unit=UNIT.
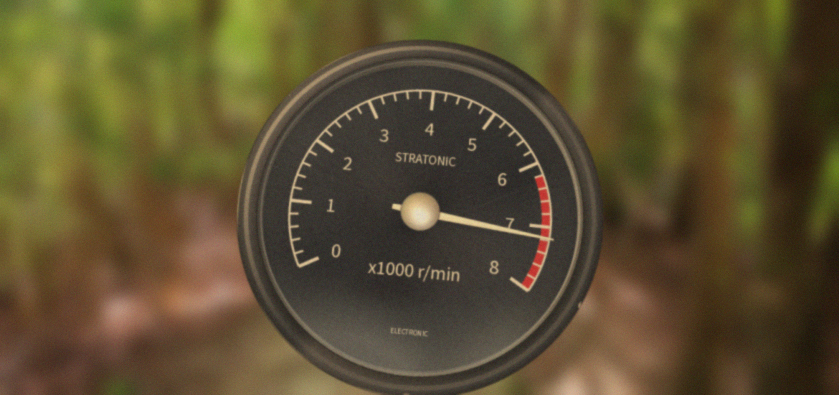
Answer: value=7200 unit=rpm
